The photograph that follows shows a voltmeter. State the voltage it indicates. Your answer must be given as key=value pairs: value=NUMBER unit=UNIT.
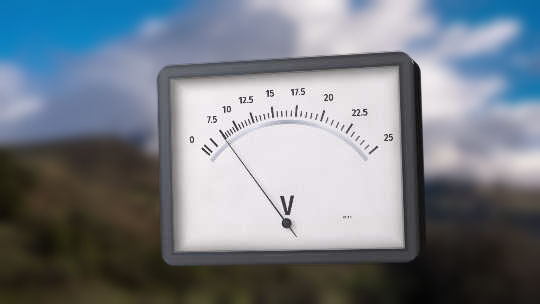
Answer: value=7.5 unit=V
